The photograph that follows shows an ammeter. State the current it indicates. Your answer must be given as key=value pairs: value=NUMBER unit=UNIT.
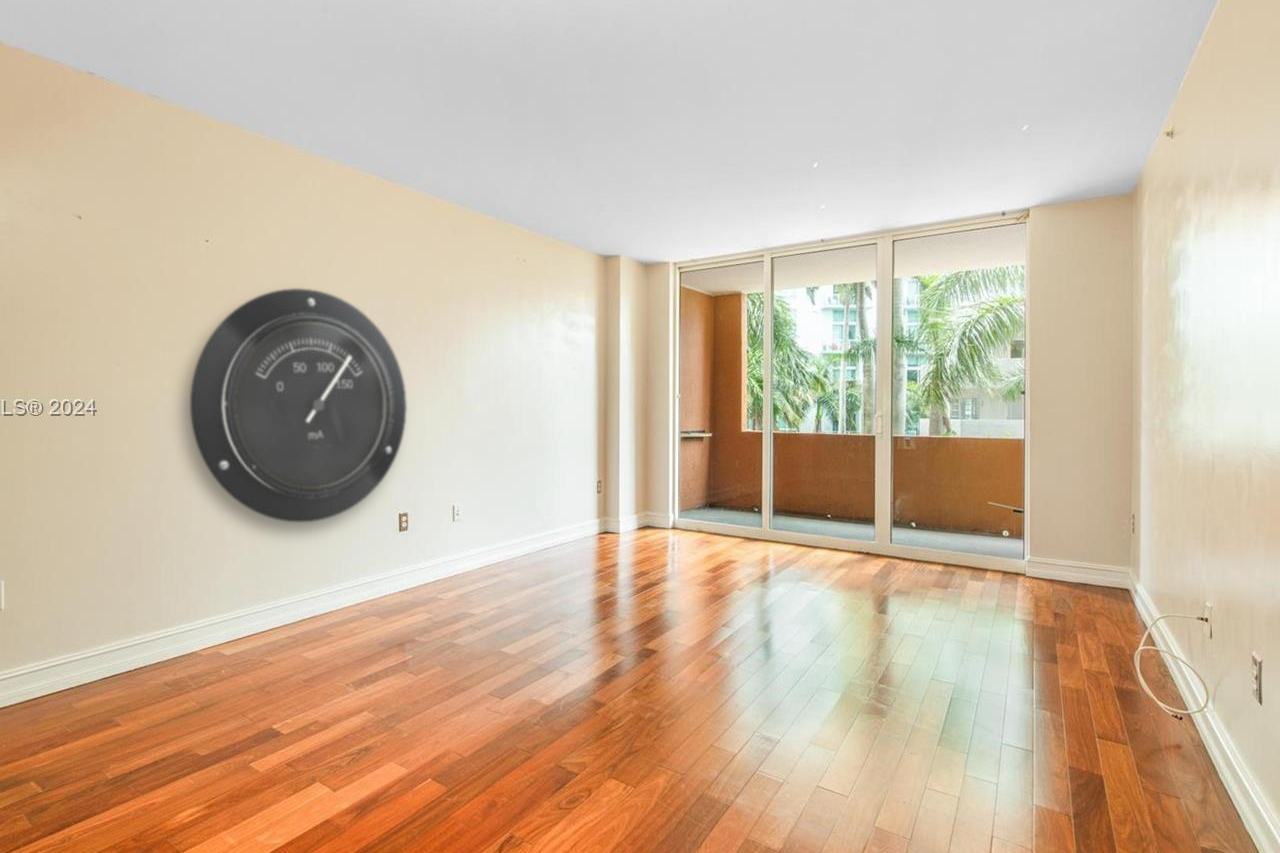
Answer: value=125 unit=mA
